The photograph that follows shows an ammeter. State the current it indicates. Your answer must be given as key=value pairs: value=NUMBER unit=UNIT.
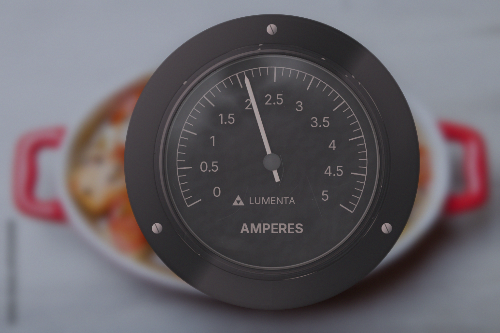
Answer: value=2.1 unit=A
